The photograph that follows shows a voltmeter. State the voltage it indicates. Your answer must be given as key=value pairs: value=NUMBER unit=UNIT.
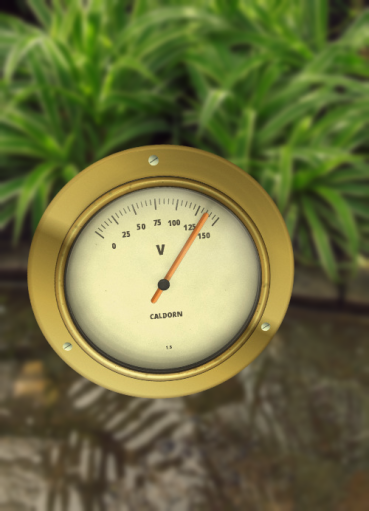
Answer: value=135 unit=V
